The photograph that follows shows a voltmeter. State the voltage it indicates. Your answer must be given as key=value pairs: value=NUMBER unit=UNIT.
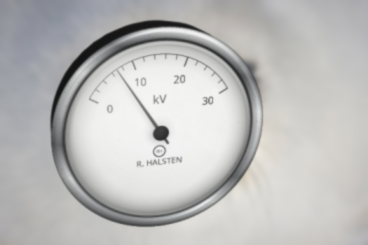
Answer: value=7 unit=kV
